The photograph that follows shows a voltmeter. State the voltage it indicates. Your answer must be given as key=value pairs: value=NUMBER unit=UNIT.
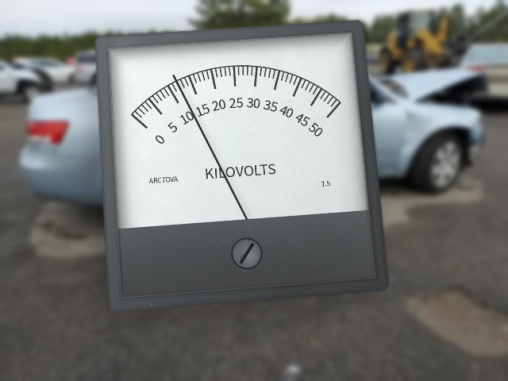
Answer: value=12 unit=kV
